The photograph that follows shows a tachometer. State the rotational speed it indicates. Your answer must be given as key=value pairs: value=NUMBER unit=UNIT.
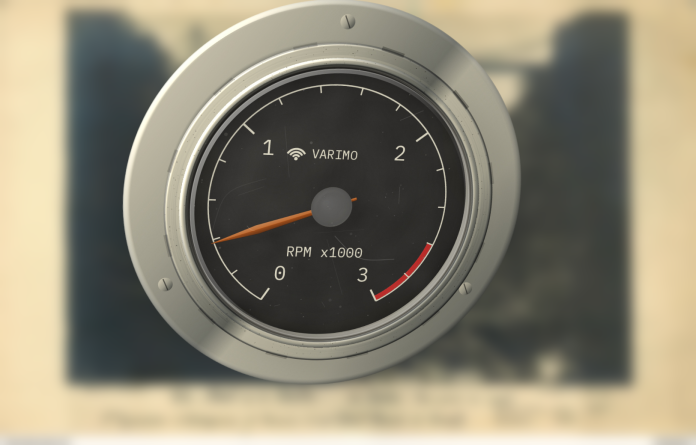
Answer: value=400 unit=rpm
